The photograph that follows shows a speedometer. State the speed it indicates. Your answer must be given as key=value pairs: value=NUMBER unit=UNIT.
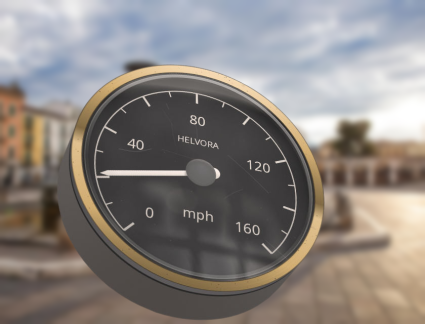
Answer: value=20 unit=mph
